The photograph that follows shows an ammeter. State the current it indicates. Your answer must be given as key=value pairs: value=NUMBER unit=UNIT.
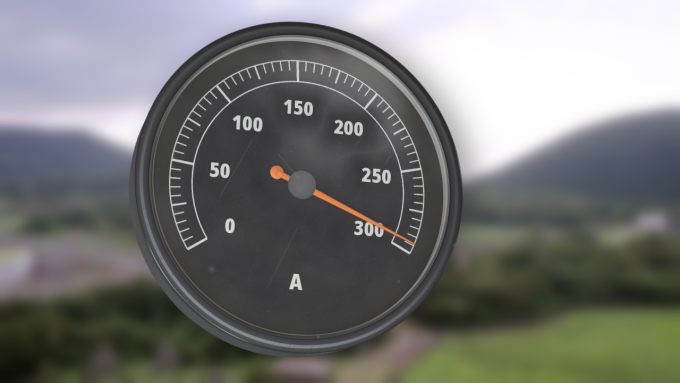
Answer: value=295 unit=A
